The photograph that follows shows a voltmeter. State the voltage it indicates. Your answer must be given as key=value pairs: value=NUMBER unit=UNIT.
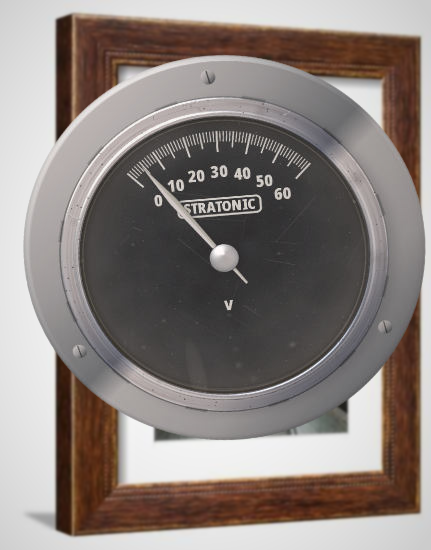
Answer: value=5 unit=V
